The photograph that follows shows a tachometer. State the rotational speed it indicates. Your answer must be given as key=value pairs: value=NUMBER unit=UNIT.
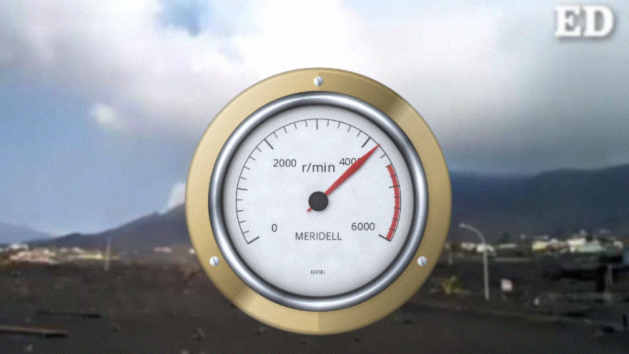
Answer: value=4200 unit=rpm
